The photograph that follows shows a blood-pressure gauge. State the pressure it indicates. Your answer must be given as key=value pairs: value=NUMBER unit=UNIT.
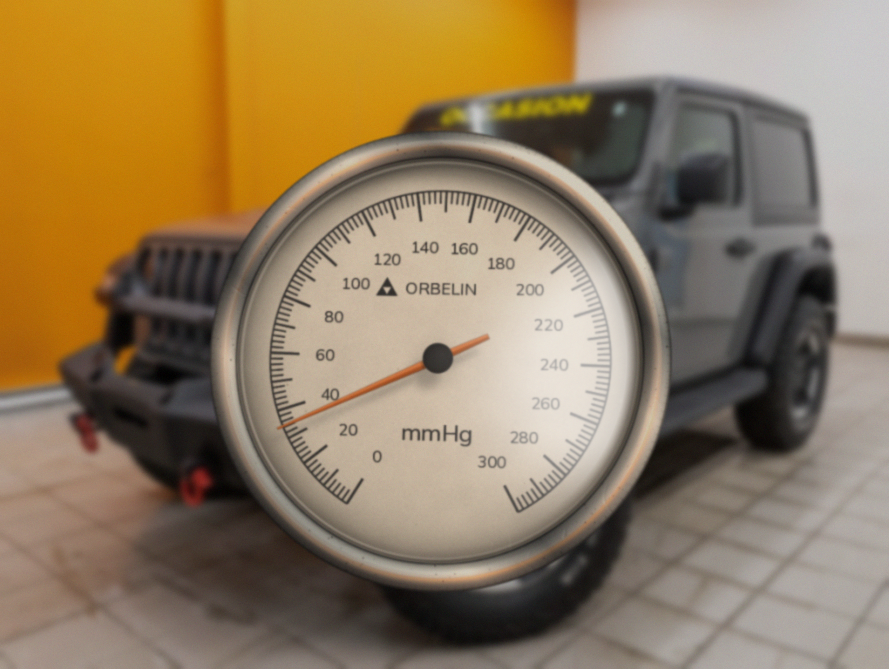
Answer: value=34 unit=mmHg
